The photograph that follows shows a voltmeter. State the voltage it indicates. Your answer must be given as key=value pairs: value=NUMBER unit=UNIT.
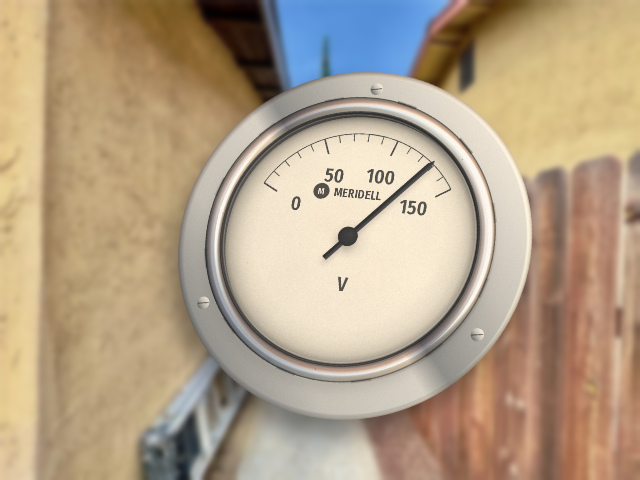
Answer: value=130 unit=V
